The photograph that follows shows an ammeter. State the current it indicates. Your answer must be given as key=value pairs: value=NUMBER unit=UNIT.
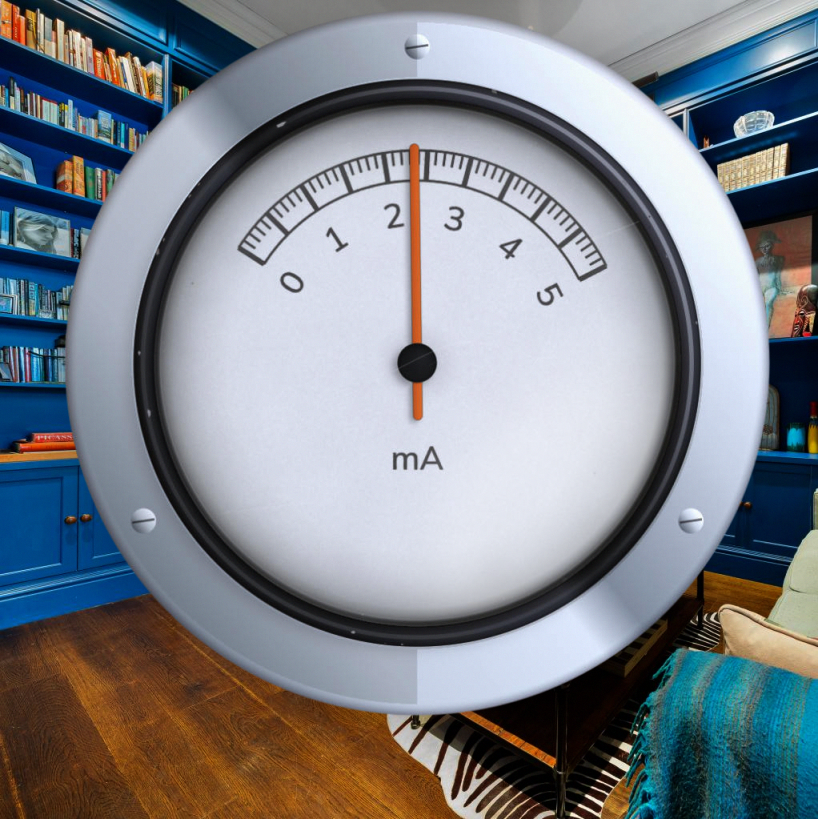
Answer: value=2.35 unit=mA
